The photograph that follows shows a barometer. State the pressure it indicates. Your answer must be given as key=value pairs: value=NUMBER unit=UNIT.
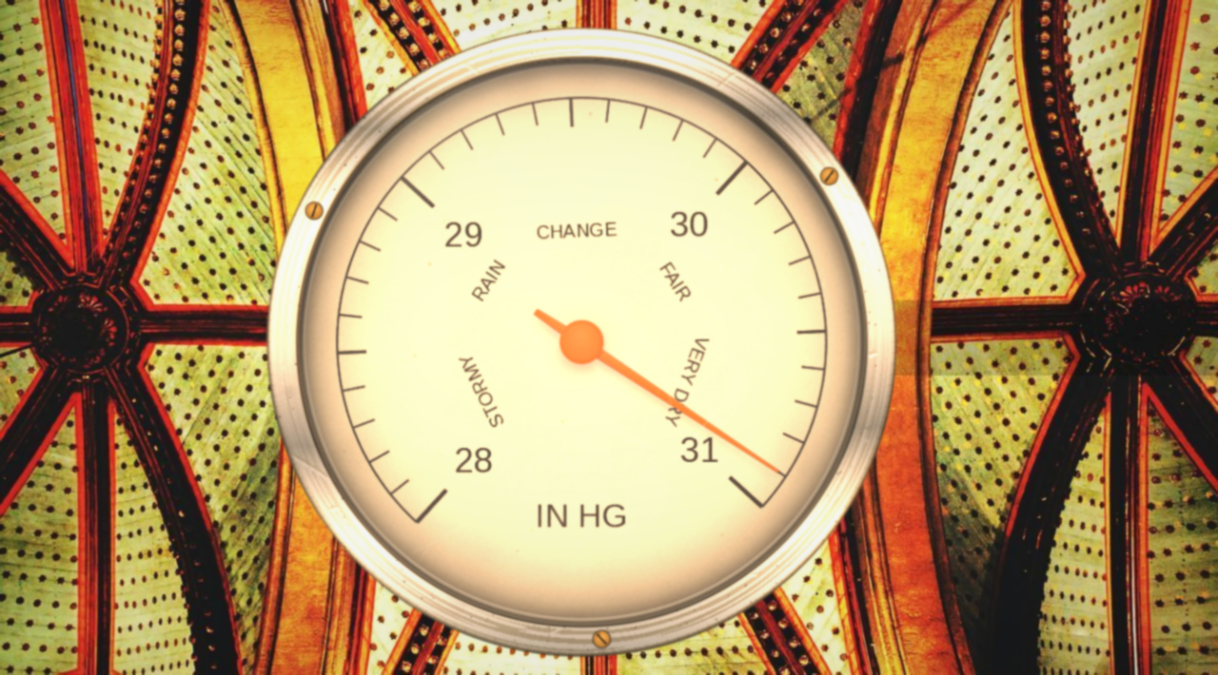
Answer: value=30.9 unit=inHg
